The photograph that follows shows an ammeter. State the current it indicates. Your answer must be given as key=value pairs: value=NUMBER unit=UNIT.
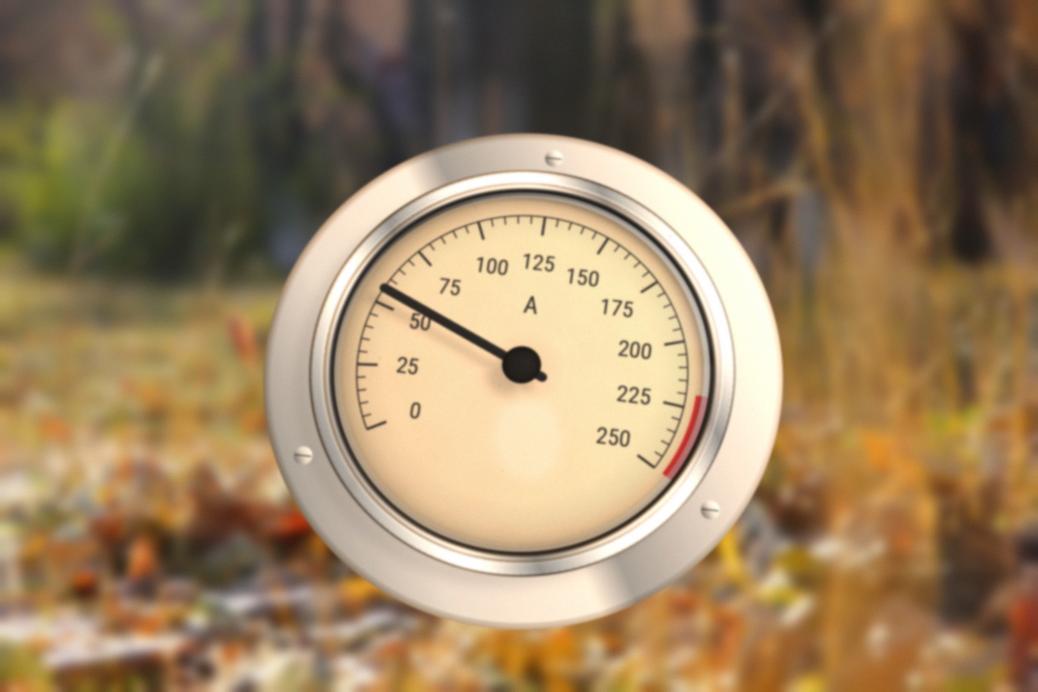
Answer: value=55 unit=A
